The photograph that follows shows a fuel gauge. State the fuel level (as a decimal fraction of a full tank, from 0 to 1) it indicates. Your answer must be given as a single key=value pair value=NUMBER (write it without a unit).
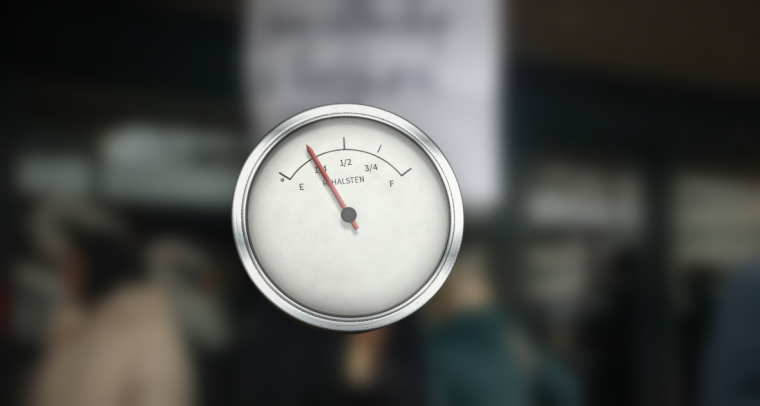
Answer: value=0.25
